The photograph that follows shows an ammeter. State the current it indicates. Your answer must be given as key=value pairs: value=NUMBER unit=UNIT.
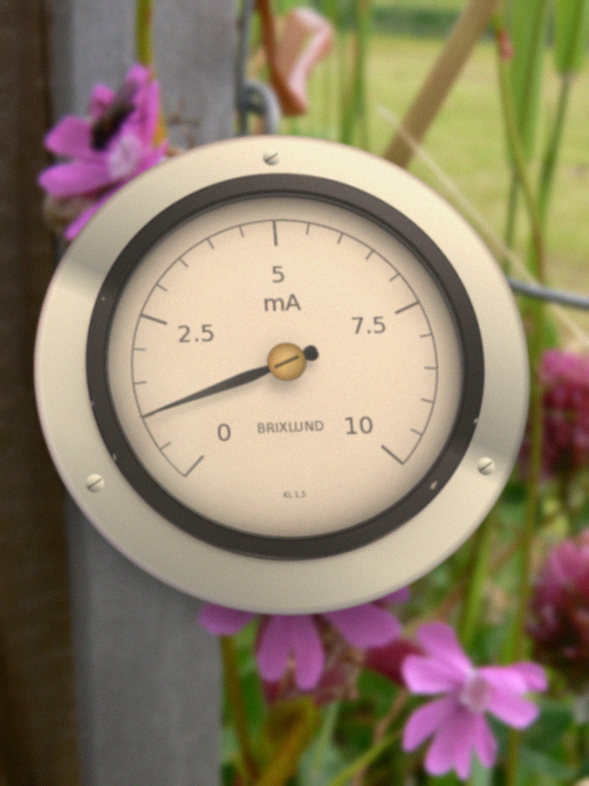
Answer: value=1 unit=mA
